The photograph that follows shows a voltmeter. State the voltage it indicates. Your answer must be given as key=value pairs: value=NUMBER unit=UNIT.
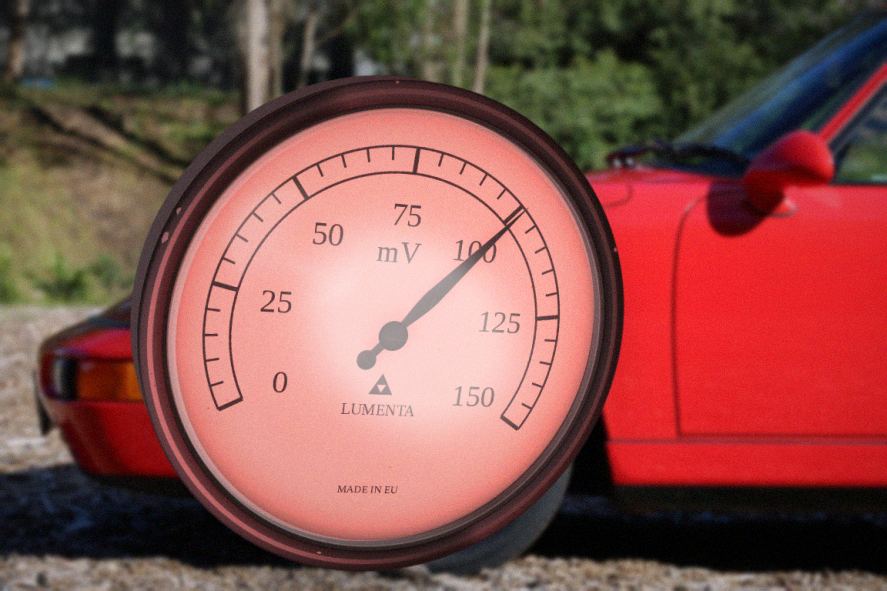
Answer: value=100 unit=mV
